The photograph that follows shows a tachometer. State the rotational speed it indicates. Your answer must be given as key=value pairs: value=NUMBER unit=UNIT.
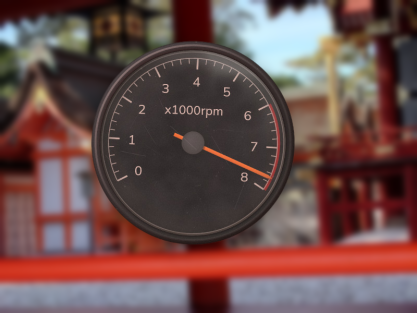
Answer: value=7700 unit=rpm
